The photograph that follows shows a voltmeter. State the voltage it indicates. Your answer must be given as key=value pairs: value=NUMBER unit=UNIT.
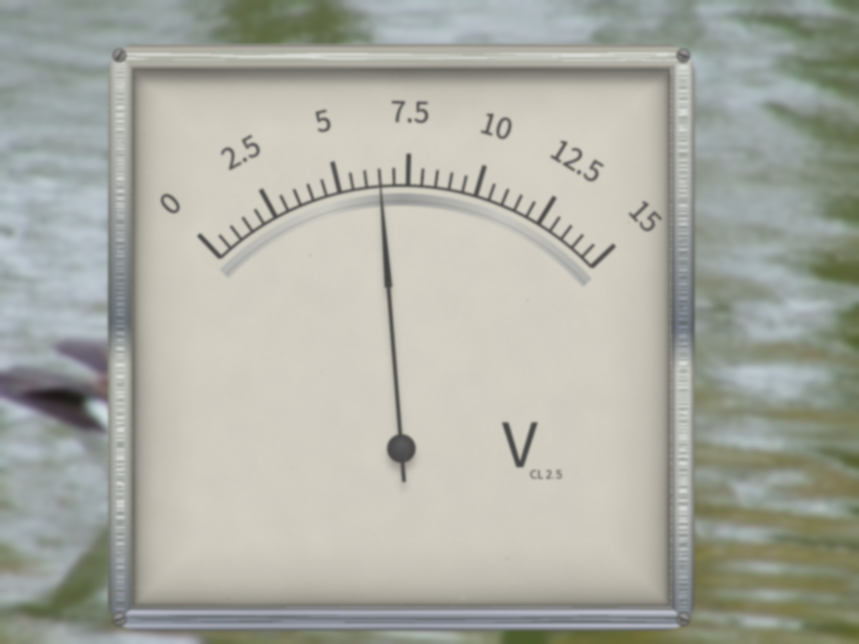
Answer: value=6.5 unit=V
